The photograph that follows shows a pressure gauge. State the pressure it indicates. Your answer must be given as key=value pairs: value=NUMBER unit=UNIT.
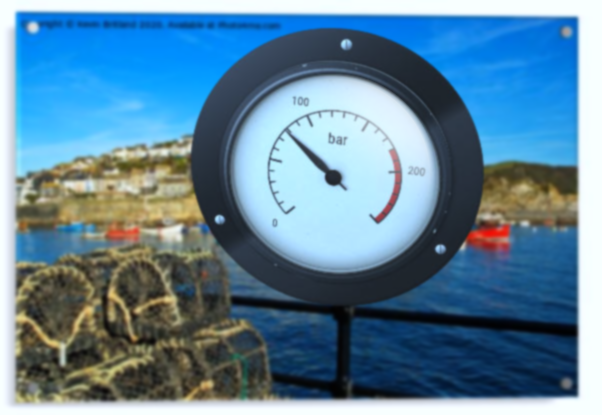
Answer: value=80 unit=bar
